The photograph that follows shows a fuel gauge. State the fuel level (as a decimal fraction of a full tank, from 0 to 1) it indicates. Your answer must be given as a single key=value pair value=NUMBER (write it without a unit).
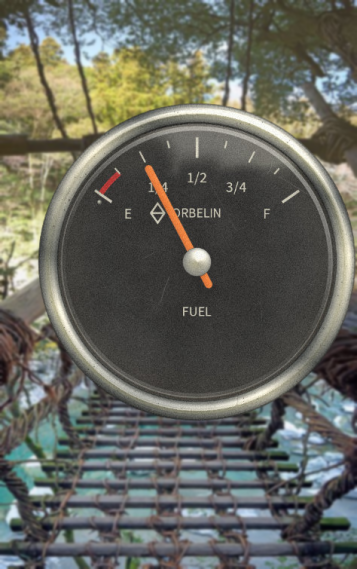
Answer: value=0.25
